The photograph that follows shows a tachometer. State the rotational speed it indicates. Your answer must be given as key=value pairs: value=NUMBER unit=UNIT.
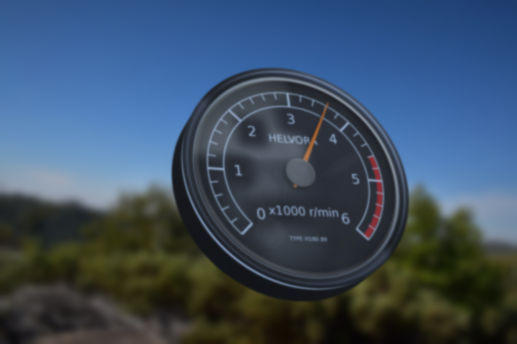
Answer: value=3600 unit=rpm
